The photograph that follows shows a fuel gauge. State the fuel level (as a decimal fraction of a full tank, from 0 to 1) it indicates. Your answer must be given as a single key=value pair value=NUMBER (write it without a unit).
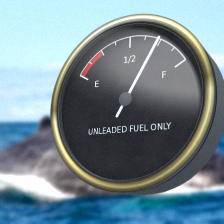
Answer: value=0.75
